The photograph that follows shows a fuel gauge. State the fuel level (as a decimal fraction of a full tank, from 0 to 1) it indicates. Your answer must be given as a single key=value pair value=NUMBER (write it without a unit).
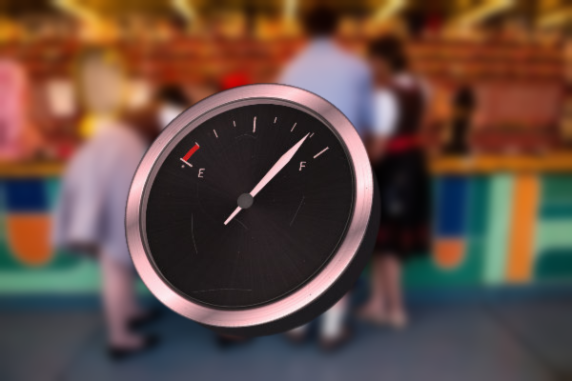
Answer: value=0.875
